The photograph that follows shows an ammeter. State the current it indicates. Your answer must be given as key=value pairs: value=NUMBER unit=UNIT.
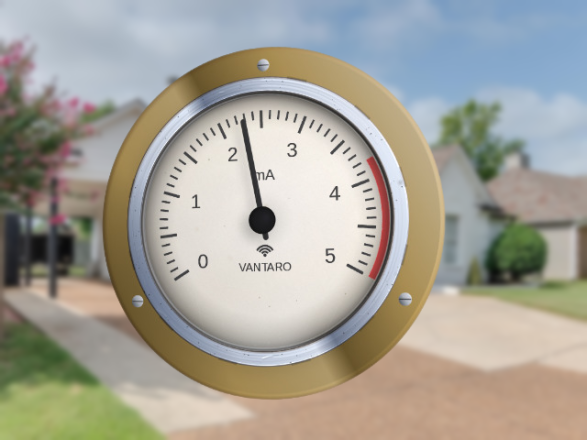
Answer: value=2.3 unit=mA
